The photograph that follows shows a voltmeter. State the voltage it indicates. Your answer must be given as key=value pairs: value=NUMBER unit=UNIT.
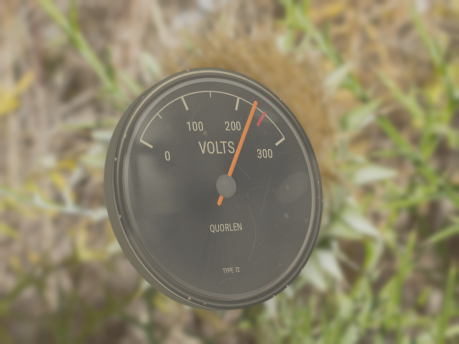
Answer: value=225 unit=V
